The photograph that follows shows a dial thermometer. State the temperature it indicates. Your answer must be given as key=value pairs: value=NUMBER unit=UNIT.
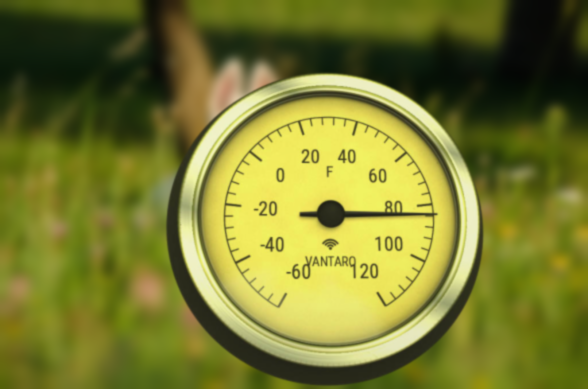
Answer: value=84 unit=°F
